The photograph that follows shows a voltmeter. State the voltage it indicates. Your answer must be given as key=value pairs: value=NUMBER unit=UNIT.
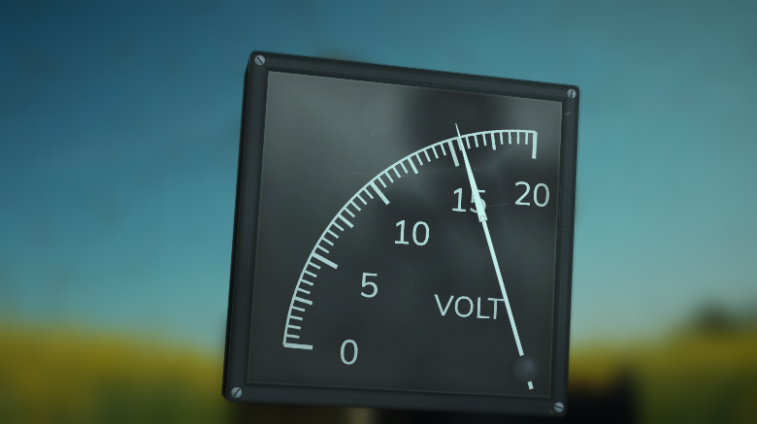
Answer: value=15.5 unit=V
